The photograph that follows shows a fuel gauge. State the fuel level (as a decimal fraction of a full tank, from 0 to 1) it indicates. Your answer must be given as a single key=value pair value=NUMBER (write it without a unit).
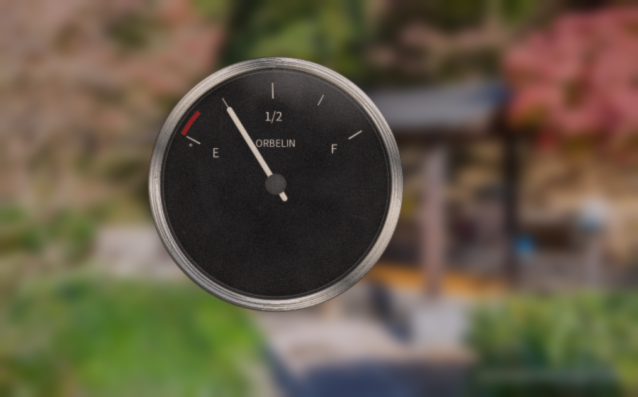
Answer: value=0.25
